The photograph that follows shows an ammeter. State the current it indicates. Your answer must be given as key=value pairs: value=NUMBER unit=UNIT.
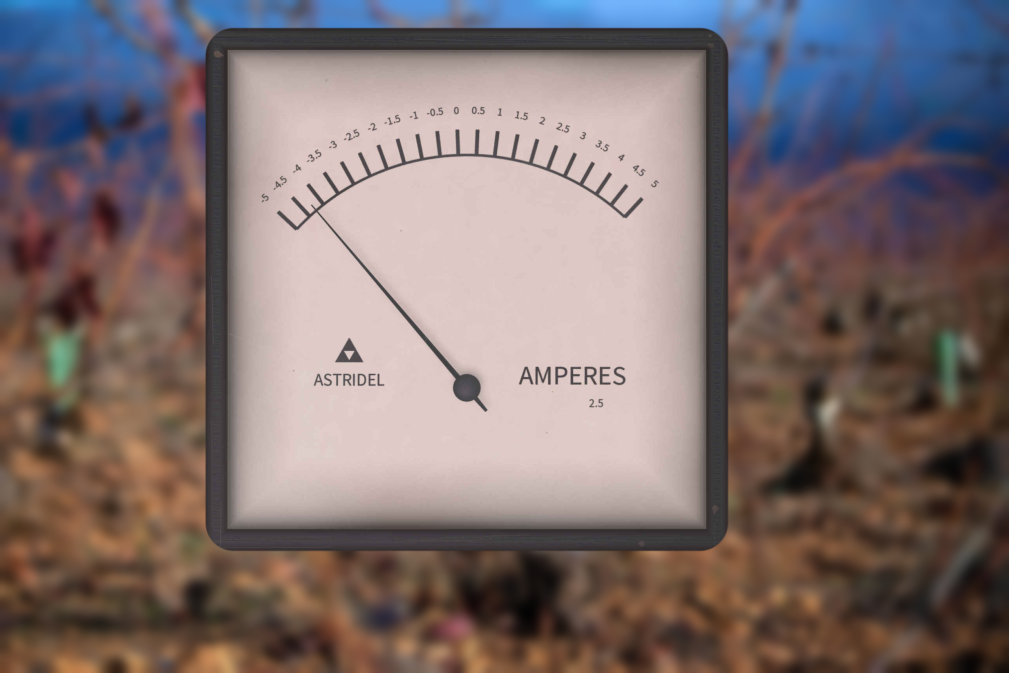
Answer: value=-4.25 unit=A
